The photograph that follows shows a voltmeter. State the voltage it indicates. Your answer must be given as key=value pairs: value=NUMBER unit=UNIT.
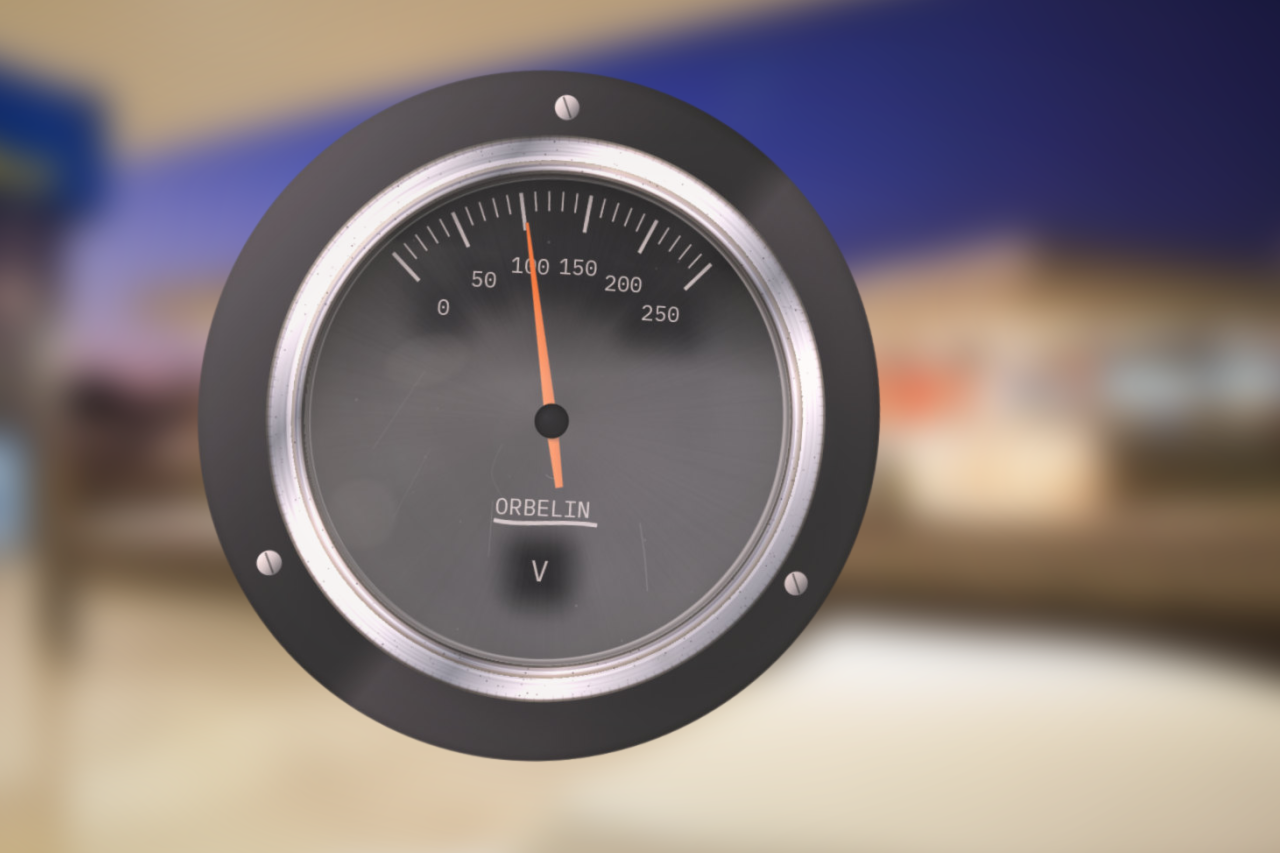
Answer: value=100 unit=V
